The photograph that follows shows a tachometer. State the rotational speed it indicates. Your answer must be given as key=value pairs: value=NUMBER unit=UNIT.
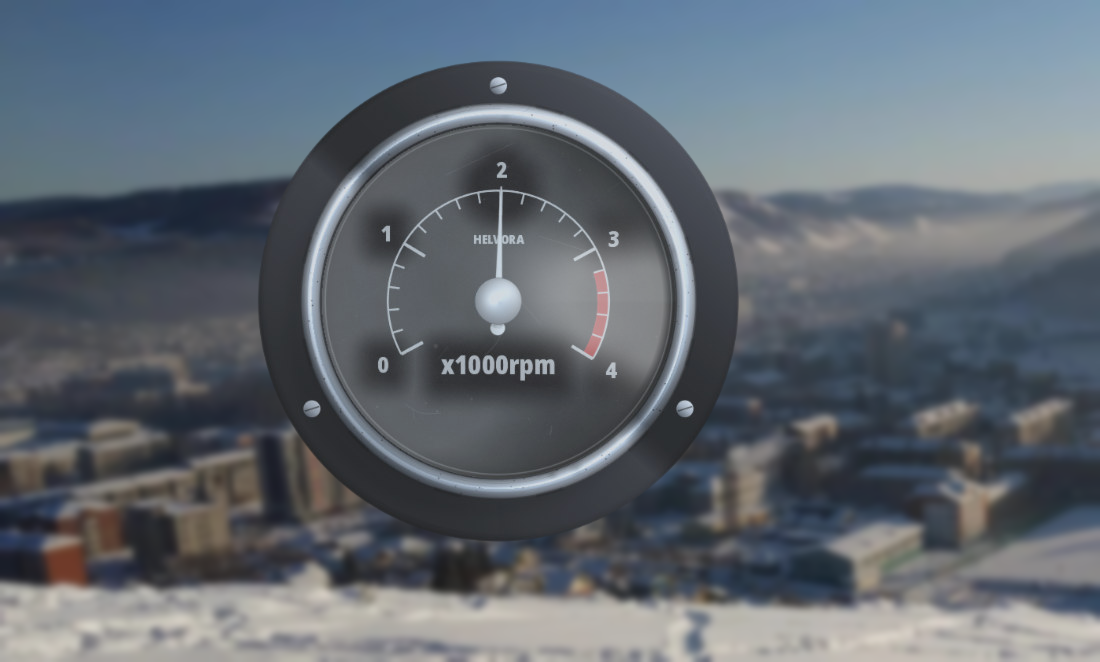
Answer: value=2000 unit=rpm
